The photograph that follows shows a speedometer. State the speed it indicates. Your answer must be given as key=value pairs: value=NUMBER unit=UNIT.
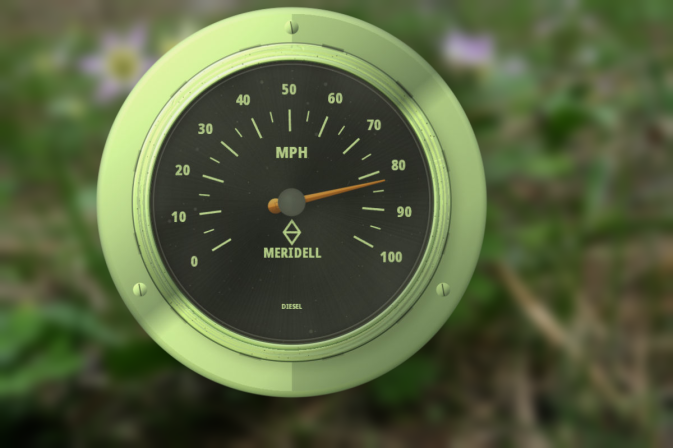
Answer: value=82.5 unit=mph
